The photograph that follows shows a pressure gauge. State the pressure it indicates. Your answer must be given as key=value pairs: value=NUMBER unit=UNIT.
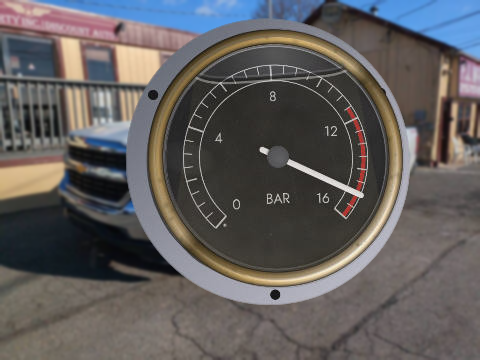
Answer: value=15 unit=bar
